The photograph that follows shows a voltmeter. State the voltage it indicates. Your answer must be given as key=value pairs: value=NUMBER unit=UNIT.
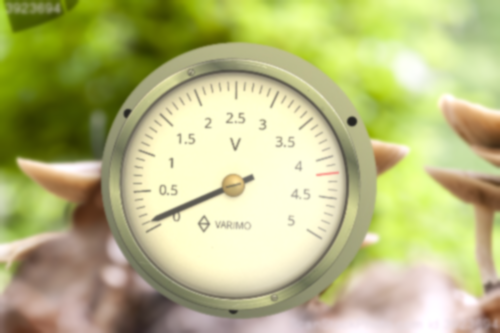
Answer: value=0.1 unit=V
